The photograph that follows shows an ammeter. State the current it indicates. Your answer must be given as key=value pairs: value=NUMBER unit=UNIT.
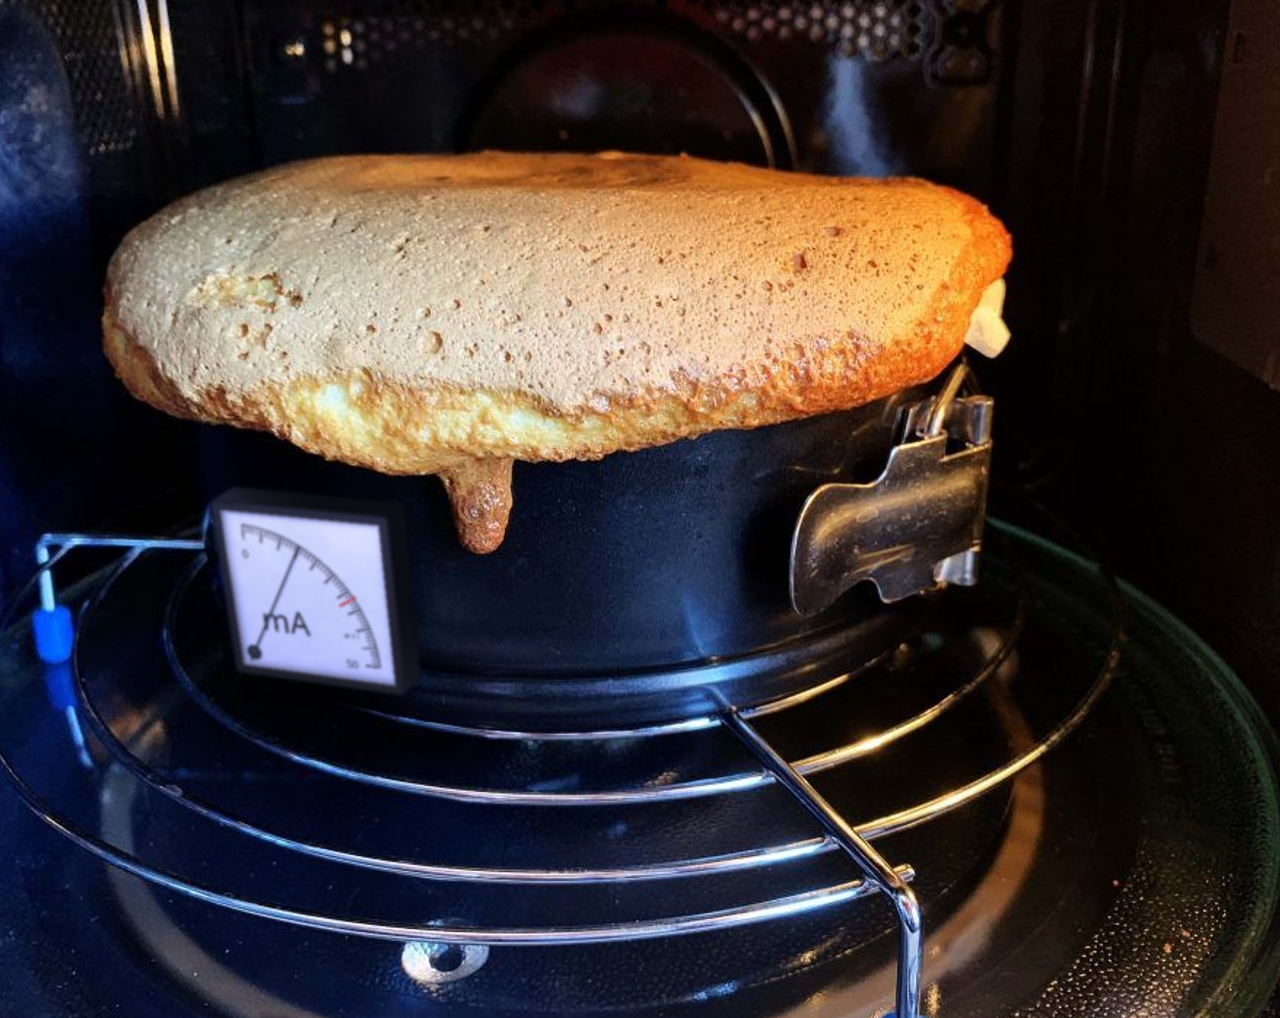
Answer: value=15 unit=mA
